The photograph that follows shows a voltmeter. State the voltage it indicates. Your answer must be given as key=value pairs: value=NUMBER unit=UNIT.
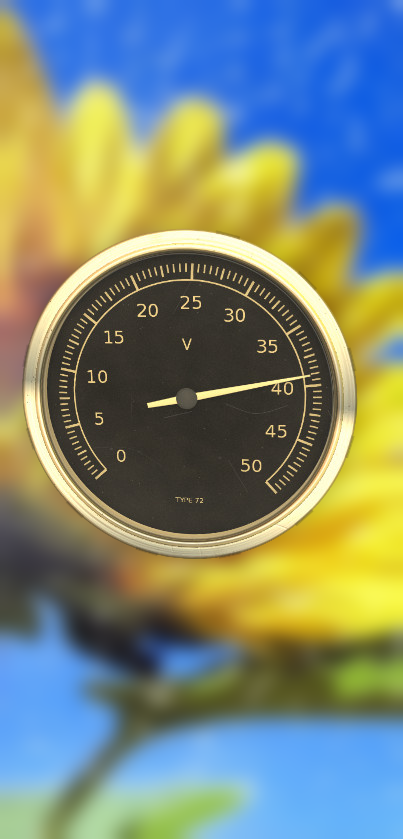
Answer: value=39 unit=V
